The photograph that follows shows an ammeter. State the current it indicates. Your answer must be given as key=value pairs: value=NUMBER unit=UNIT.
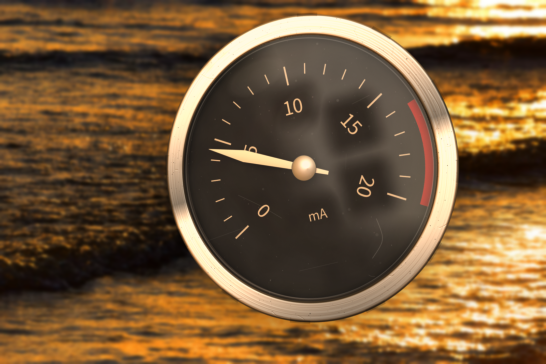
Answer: value=4.5 unit=mA
